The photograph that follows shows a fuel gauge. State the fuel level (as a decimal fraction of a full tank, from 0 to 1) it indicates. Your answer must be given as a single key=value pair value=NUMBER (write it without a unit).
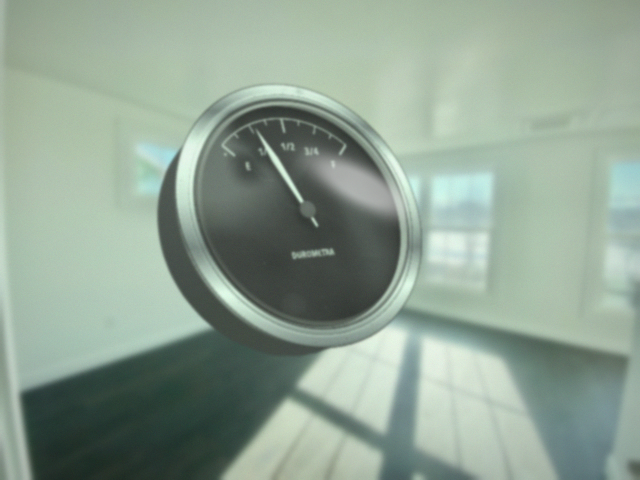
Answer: value=0.25
